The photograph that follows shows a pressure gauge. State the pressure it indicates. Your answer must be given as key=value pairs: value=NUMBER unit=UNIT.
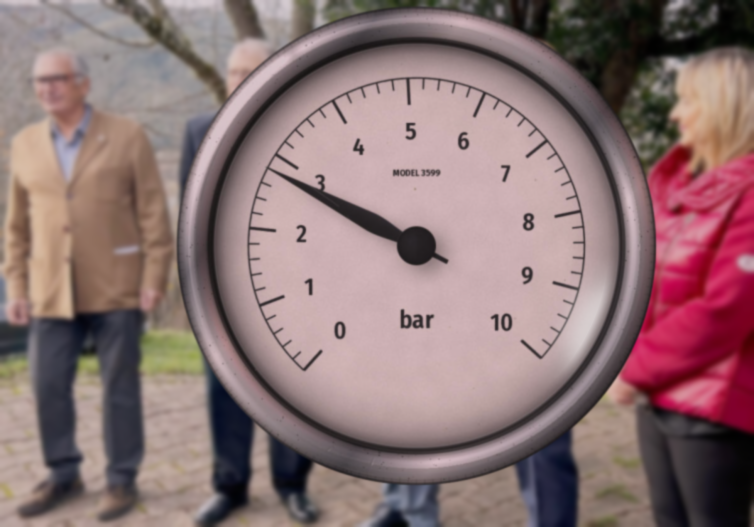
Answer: value=2.8 unit=bar
